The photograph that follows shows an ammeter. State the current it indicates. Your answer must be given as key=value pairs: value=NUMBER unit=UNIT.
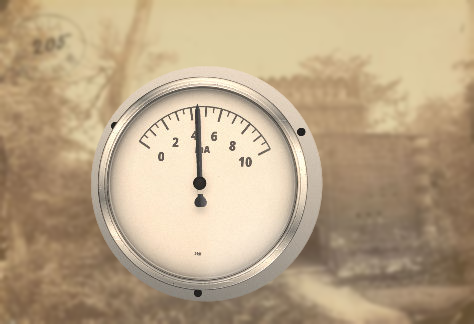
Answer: value=4.5 unit=mA
